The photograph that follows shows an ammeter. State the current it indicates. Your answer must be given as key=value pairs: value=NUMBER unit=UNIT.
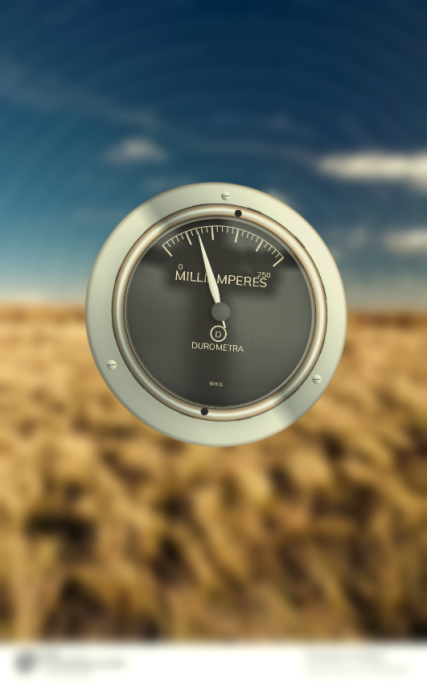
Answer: value=70 unit=mA
